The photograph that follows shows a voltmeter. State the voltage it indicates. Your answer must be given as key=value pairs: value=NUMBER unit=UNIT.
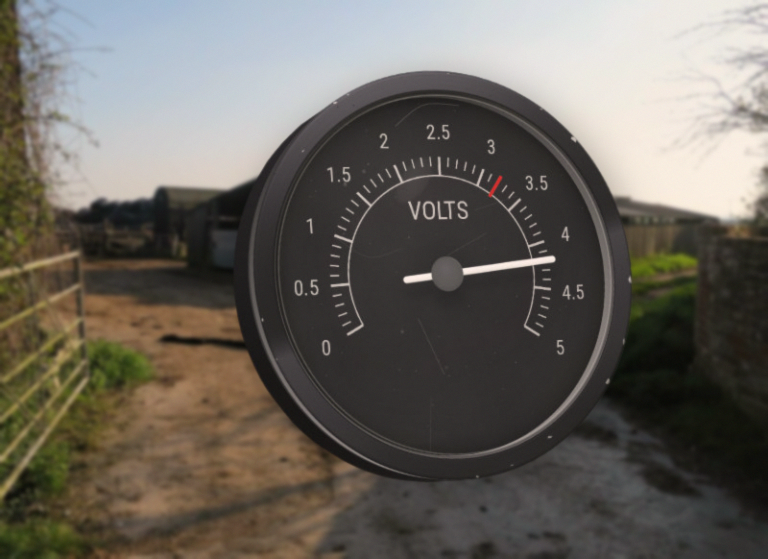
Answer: value=4.2 unit=V
